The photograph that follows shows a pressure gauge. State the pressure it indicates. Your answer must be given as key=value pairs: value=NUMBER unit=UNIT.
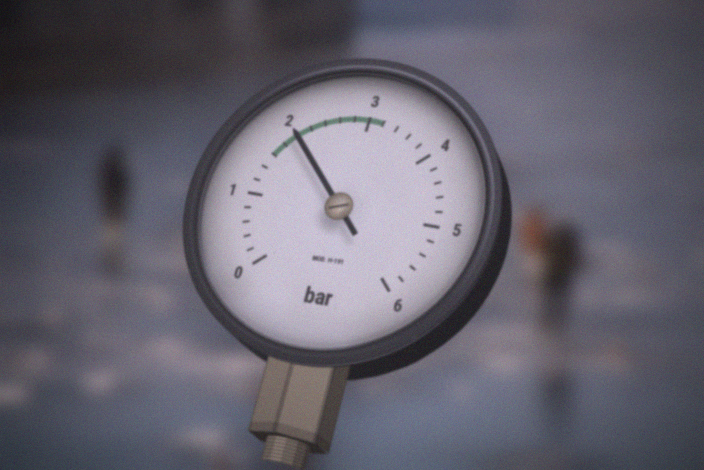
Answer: value=2 unit=bar
